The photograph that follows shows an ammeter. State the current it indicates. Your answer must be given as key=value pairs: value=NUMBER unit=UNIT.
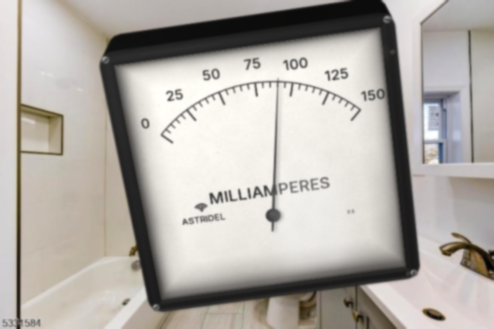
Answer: value=90 unit=mA
